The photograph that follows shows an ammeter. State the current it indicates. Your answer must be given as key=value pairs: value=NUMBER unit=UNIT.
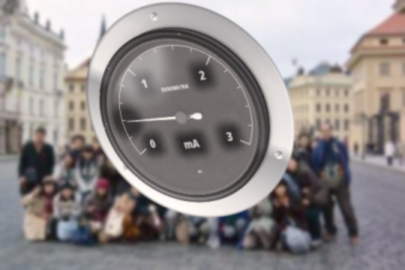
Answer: value=0.4 unit=mA
